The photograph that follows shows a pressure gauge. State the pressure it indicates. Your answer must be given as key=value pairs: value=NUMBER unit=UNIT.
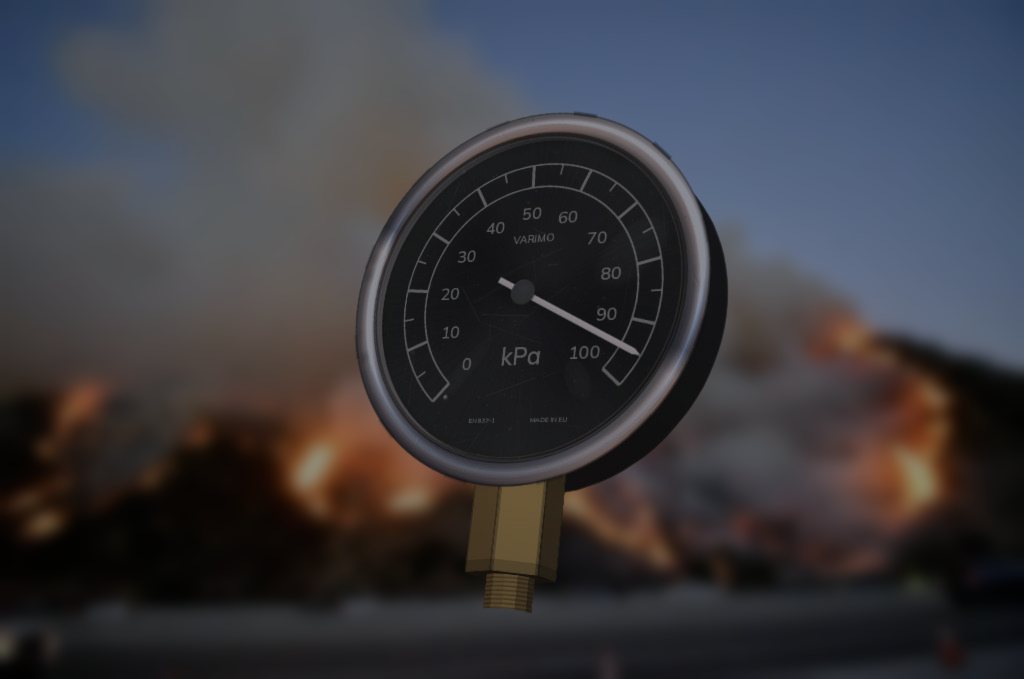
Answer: value=95 unit=kPa
